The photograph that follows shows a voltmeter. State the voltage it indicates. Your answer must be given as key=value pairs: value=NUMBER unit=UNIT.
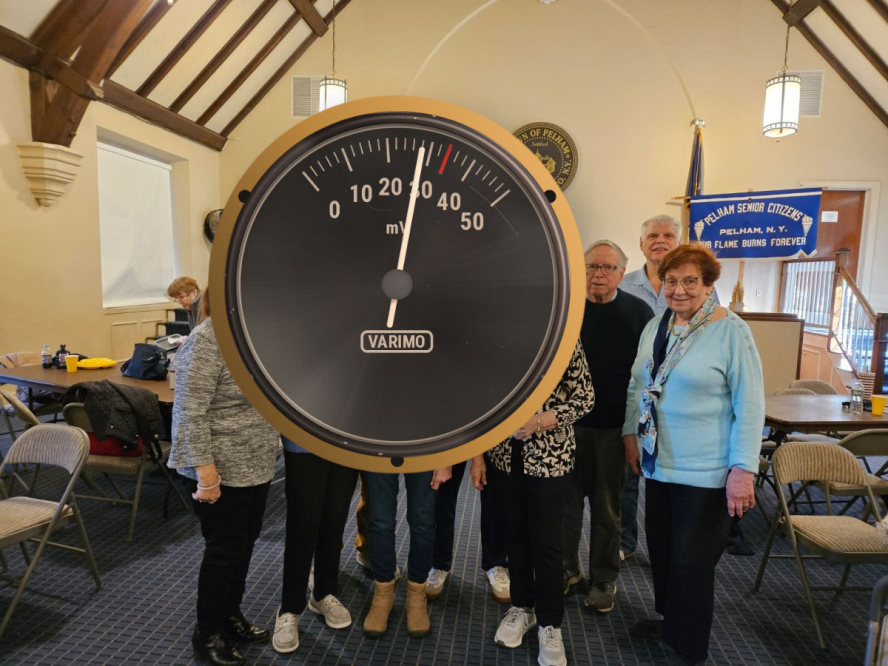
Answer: value=28 unit=mV
